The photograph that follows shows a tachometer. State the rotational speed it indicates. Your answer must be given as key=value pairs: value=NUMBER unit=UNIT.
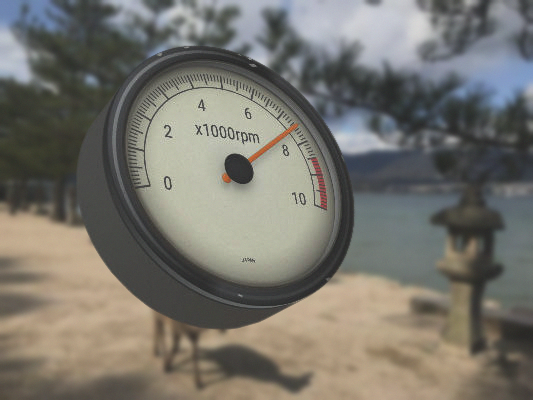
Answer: value=7500 unit=rpm
